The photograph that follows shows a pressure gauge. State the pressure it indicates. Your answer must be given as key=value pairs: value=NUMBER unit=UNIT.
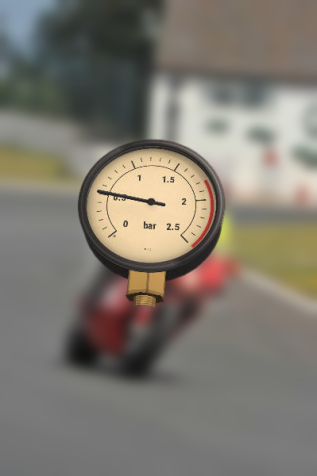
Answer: value=0.5 unit=bar
